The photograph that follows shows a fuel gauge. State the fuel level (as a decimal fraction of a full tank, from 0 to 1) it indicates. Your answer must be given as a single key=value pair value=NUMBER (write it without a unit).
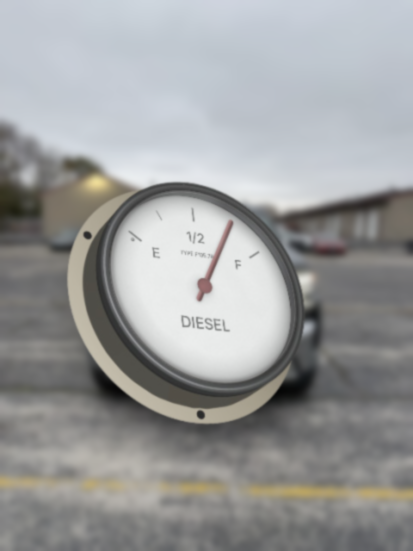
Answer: value=0.75
